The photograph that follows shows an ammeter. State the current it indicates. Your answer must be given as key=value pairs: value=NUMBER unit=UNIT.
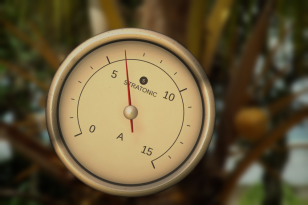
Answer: value=6 unit=A
